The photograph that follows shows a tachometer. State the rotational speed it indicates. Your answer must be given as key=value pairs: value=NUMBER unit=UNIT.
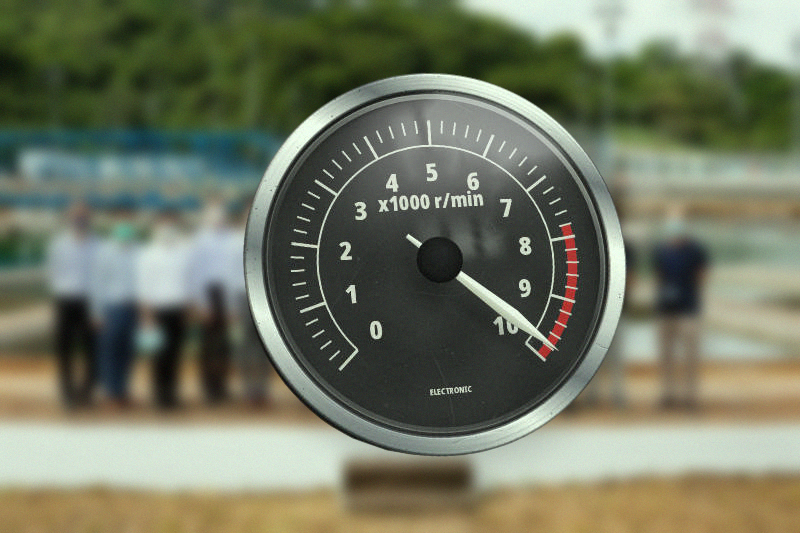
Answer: value=9800 unit=rpm
